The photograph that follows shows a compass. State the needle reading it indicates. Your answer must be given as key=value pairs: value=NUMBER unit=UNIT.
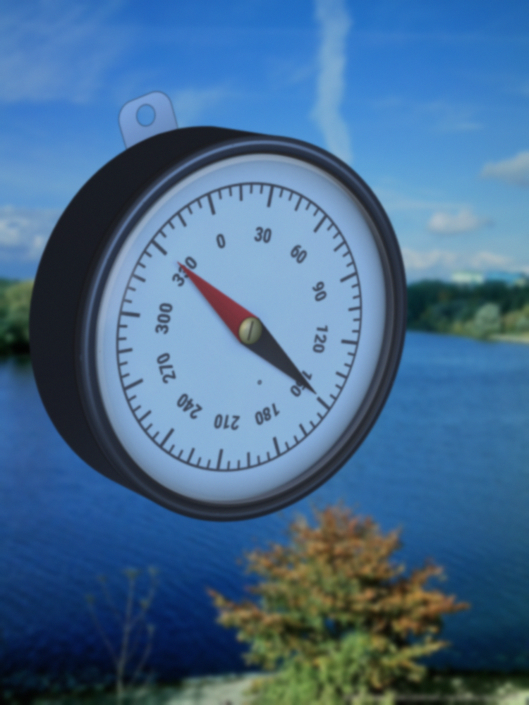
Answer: value=330 unit=°
